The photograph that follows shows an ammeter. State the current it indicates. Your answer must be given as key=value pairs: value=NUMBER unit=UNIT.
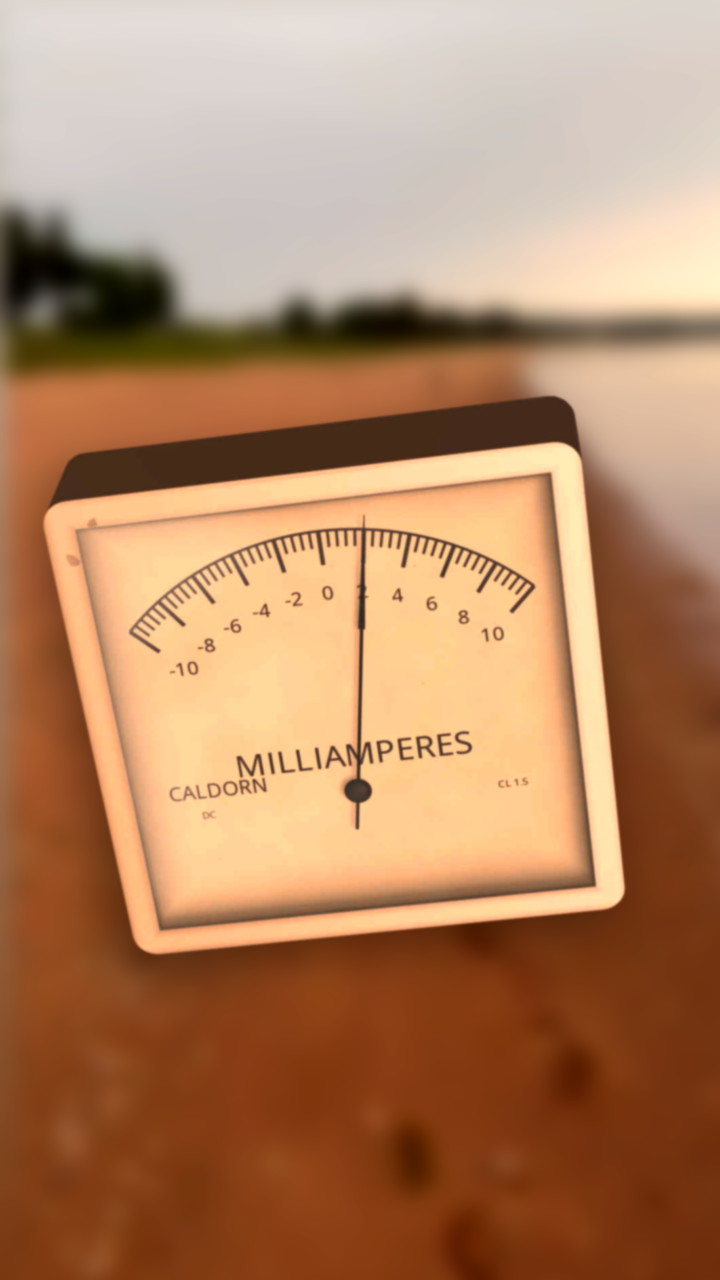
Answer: value=2 unit=mA
